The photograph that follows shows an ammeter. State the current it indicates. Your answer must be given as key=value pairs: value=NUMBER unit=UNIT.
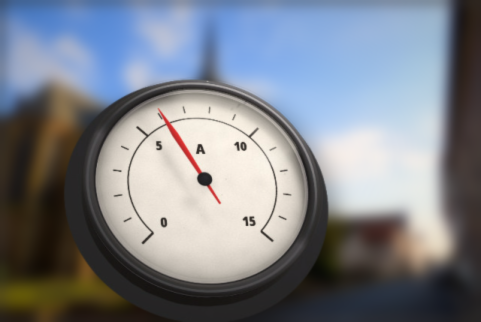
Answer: value=6 unit=A
